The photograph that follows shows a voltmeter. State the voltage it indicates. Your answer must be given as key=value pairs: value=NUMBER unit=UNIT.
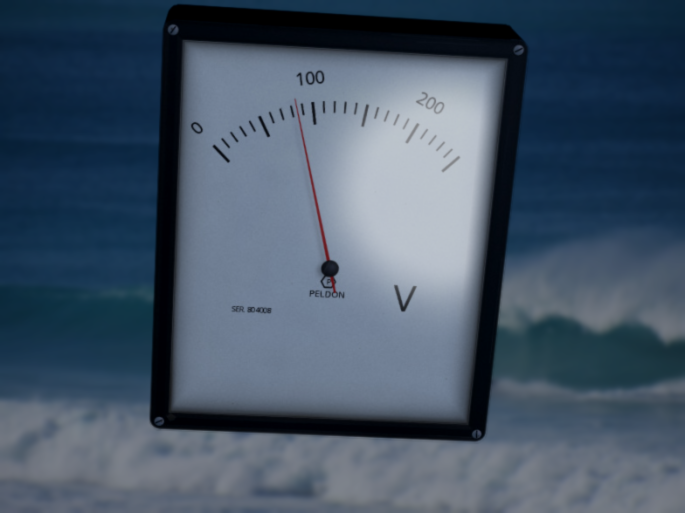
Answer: value=85 unit=V
